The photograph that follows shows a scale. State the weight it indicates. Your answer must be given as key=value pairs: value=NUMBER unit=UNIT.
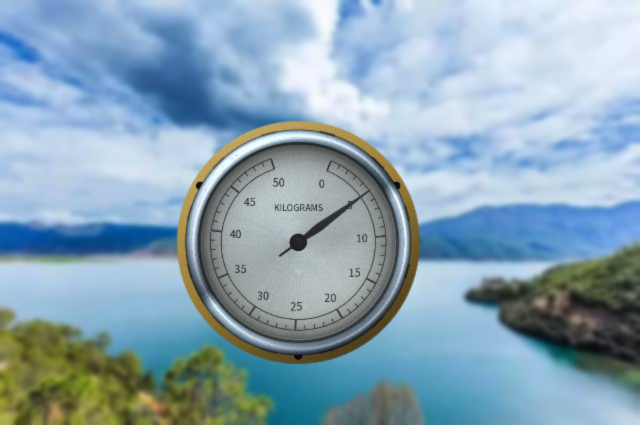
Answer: value=5 unit=kg
